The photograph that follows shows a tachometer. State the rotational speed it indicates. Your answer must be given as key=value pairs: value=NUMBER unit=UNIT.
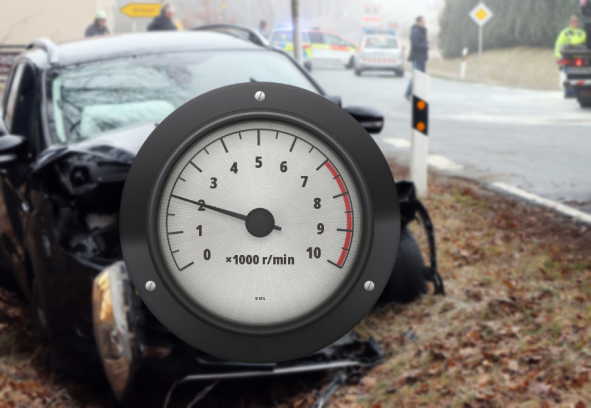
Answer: value=2000 unit=rpm
